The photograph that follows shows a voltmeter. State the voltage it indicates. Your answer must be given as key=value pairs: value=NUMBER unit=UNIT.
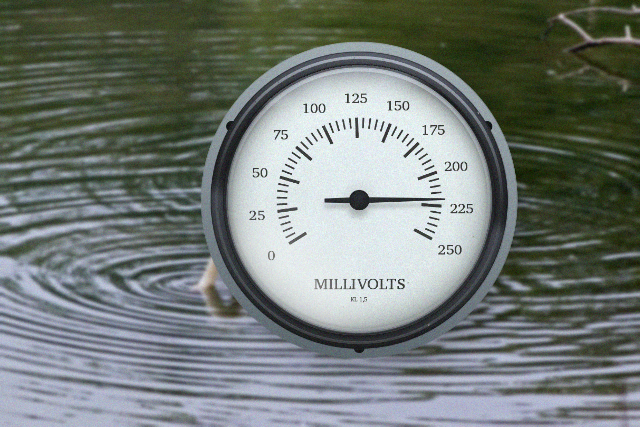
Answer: value=220 unit=mV
